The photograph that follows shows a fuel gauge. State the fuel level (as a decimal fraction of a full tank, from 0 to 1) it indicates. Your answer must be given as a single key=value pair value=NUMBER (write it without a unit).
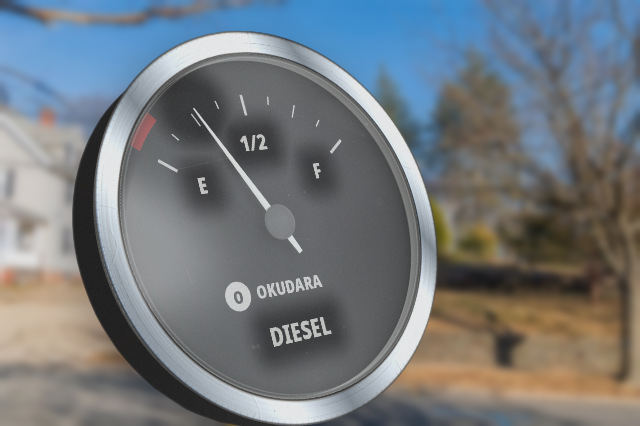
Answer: value=0.25
